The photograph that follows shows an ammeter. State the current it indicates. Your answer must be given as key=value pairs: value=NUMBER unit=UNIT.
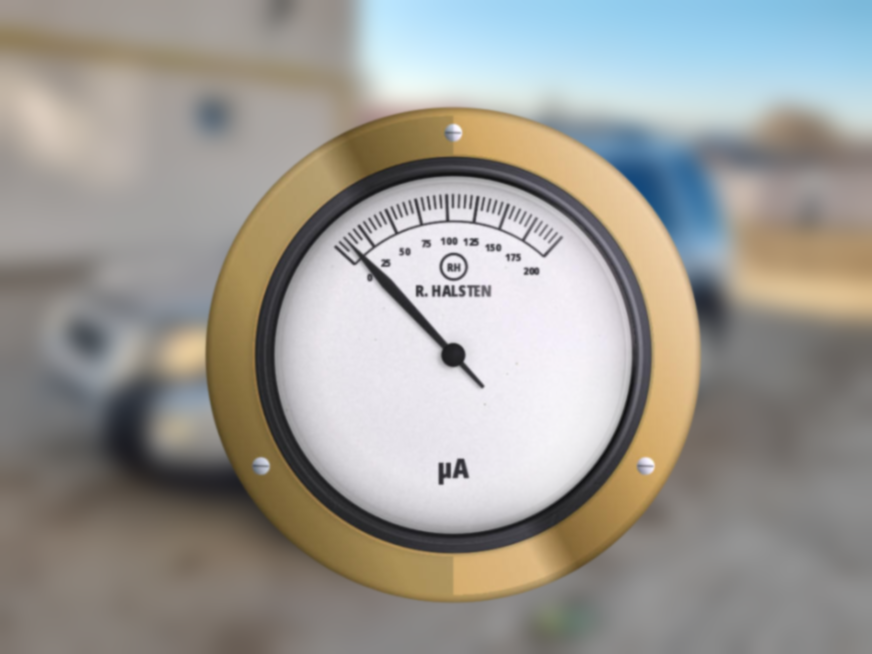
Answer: value=10 unit=µA
